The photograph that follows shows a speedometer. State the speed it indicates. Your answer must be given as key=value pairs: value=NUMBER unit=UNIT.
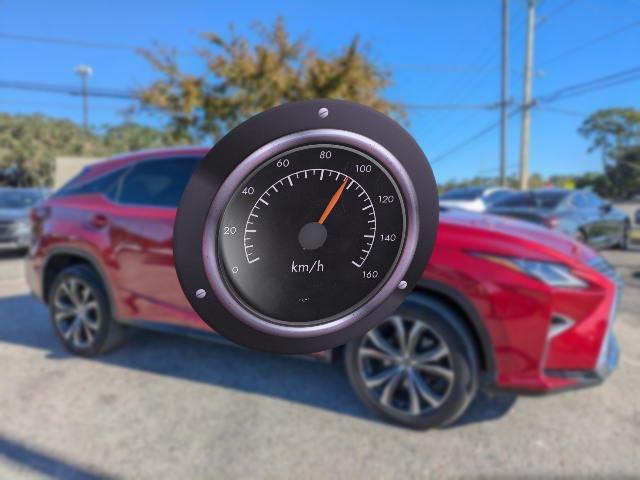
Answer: value=95 unit=km/h
